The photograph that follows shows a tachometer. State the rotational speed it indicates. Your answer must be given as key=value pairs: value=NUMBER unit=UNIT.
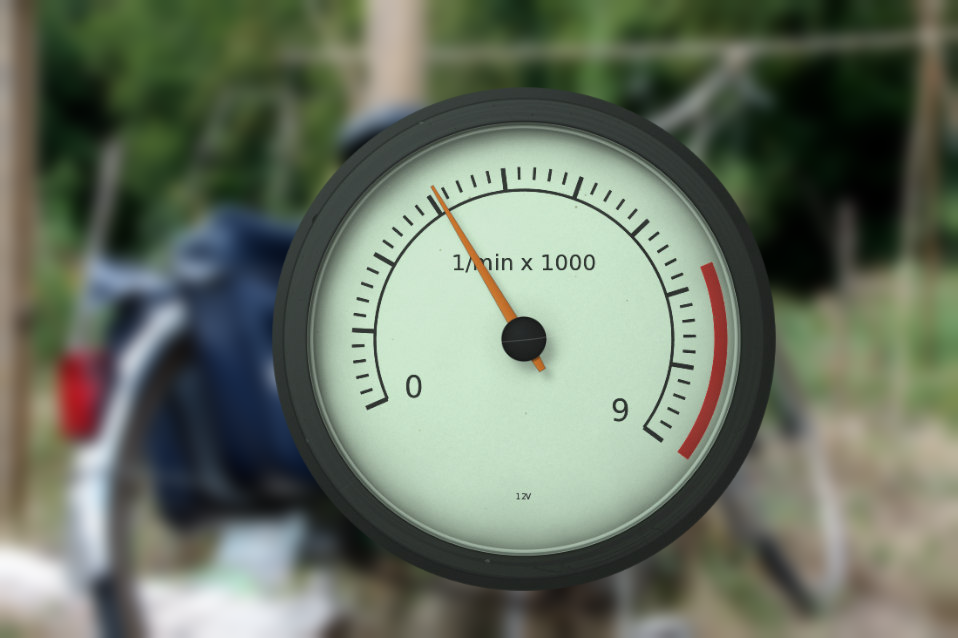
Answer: value=3100 unit=rpm
